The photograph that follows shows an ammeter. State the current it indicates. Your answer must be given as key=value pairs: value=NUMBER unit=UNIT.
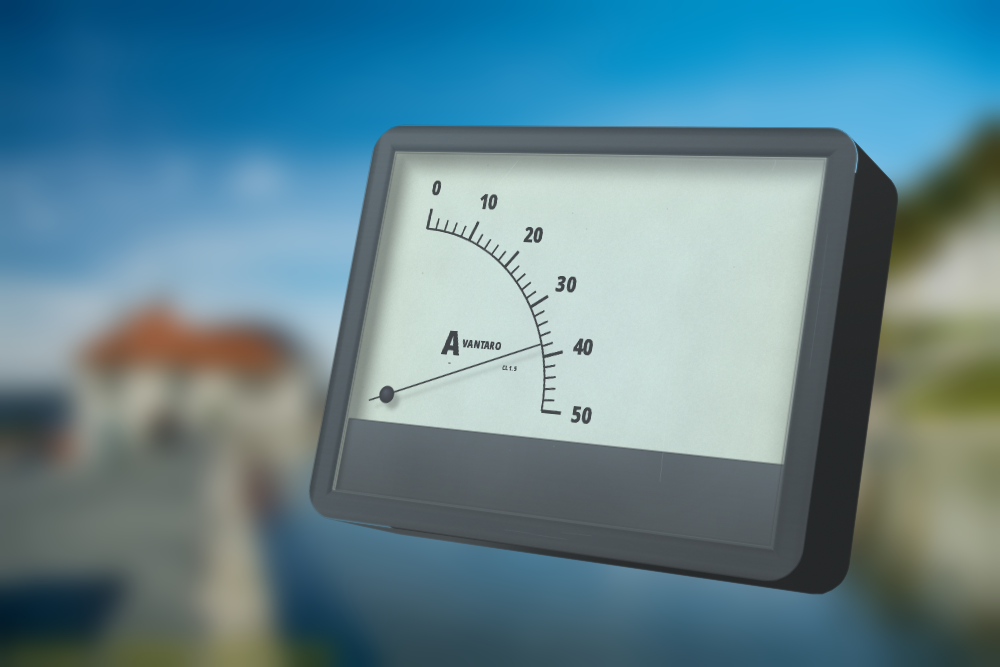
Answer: value=38 unit=A
